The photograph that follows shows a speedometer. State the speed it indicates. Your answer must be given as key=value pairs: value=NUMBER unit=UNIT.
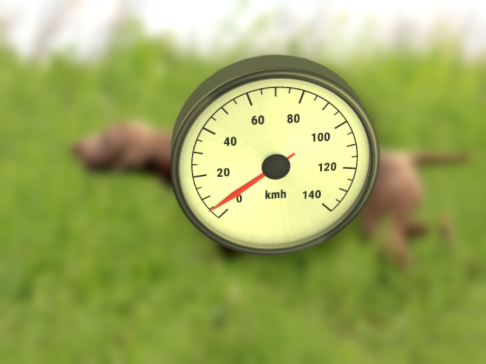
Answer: value=5 unit=km/h
